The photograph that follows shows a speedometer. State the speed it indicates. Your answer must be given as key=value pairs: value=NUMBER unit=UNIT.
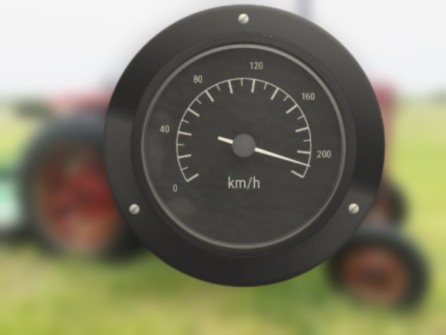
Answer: value=210 unit=km/h
